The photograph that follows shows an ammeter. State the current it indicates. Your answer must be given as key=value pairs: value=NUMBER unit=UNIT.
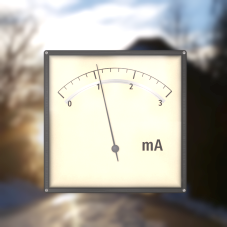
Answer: value=1.1 unit=mA
